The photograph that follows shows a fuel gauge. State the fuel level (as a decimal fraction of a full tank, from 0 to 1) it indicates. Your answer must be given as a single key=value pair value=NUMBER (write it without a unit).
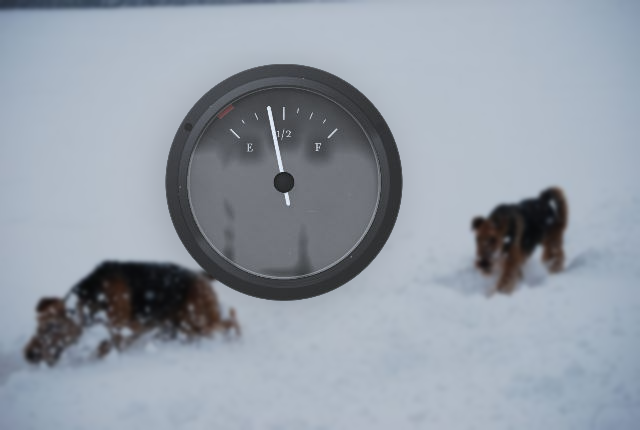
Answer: value=0.375
